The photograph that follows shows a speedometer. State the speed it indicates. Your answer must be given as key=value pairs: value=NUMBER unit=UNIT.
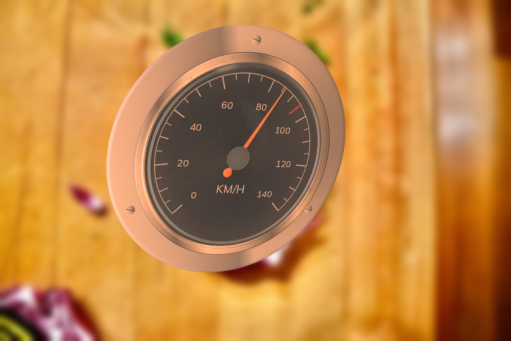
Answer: value=85 unit=km/h
